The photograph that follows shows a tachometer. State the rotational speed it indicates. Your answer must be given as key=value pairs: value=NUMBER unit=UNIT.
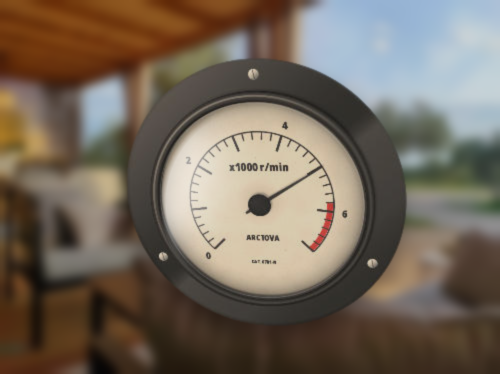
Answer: value=5000 unit=rpm
